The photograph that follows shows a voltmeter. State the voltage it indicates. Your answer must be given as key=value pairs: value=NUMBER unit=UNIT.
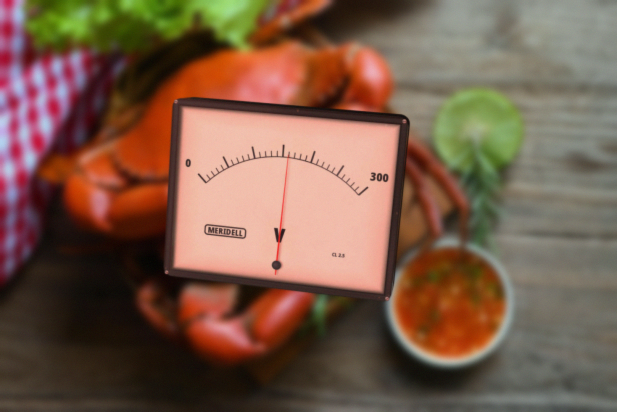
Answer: value=160 unit=V
